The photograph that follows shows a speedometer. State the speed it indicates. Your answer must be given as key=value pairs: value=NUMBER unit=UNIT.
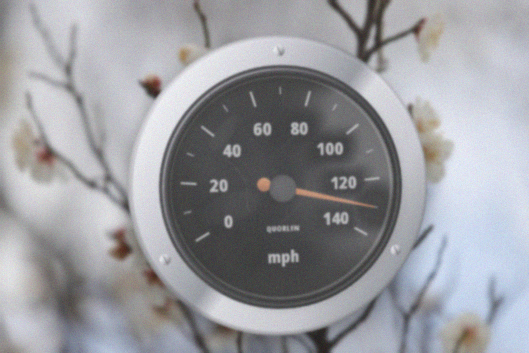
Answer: value=130 unit=mph
